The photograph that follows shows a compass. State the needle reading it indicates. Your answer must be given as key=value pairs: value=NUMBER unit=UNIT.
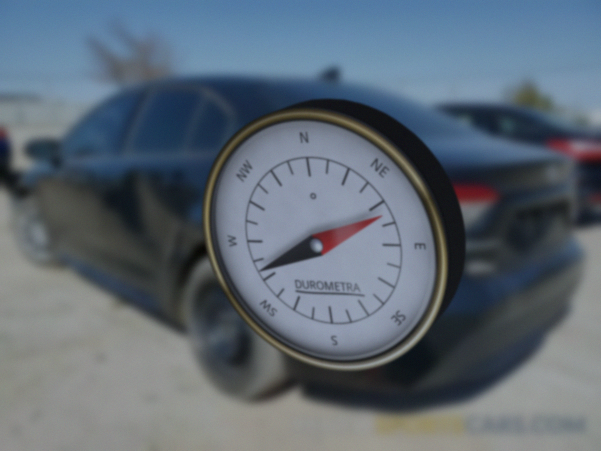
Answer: value=67.5 unit=°
